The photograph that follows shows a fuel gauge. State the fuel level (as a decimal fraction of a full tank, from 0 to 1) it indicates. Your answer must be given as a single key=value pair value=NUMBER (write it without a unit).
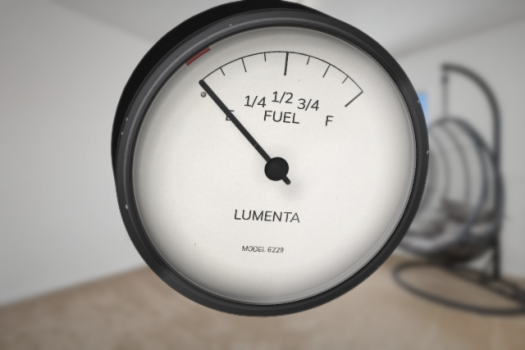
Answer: value=0
